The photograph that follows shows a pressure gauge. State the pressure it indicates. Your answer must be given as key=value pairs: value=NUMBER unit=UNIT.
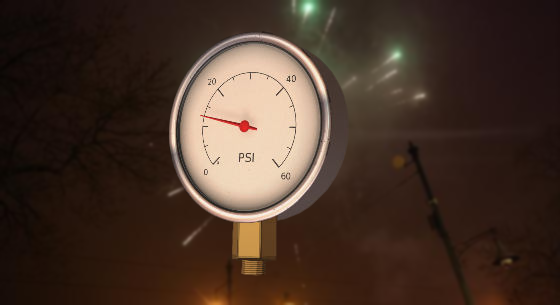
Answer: value=12.5 unit=psi
